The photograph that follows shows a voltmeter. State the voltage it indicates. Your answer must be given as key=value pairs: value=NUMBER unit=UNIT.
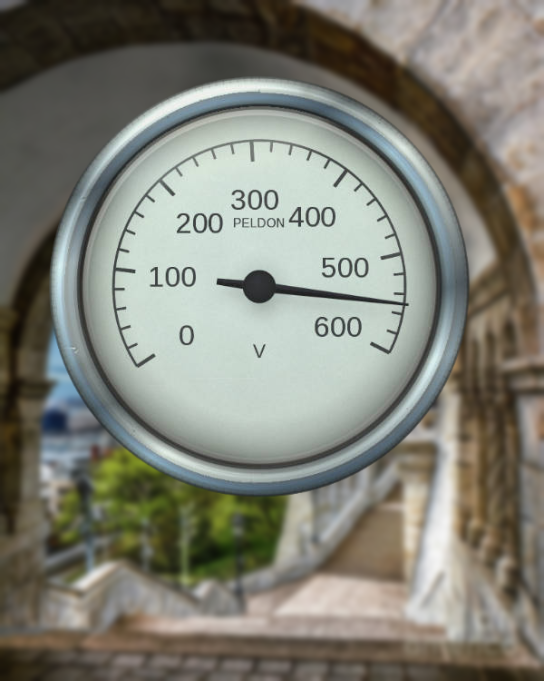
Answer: value=550 unit=V
